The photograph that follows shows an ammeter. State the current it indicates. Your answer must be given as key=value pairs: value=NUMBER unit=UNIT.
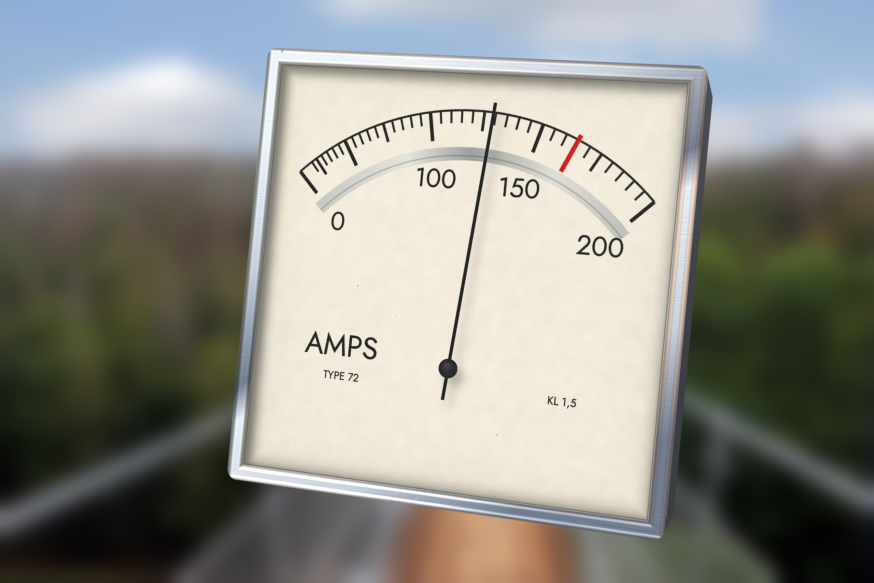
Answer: value=130 unit=A
